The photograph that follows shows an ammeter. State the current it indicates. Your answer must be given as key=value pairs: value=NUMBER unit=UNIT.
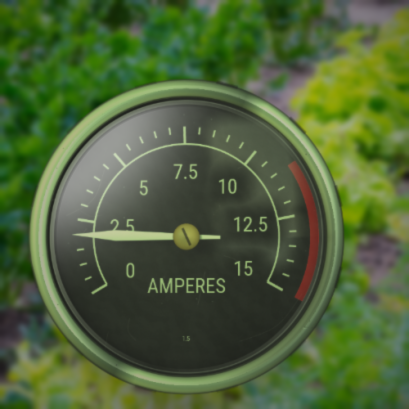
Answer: value=2 unit=A
